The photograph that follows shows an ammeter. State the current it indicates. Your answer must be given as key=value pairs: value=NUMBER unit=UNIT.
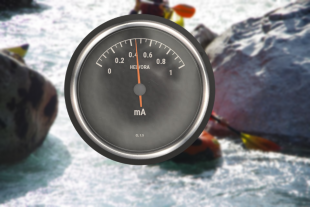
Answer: value=0.45 unit=mA
